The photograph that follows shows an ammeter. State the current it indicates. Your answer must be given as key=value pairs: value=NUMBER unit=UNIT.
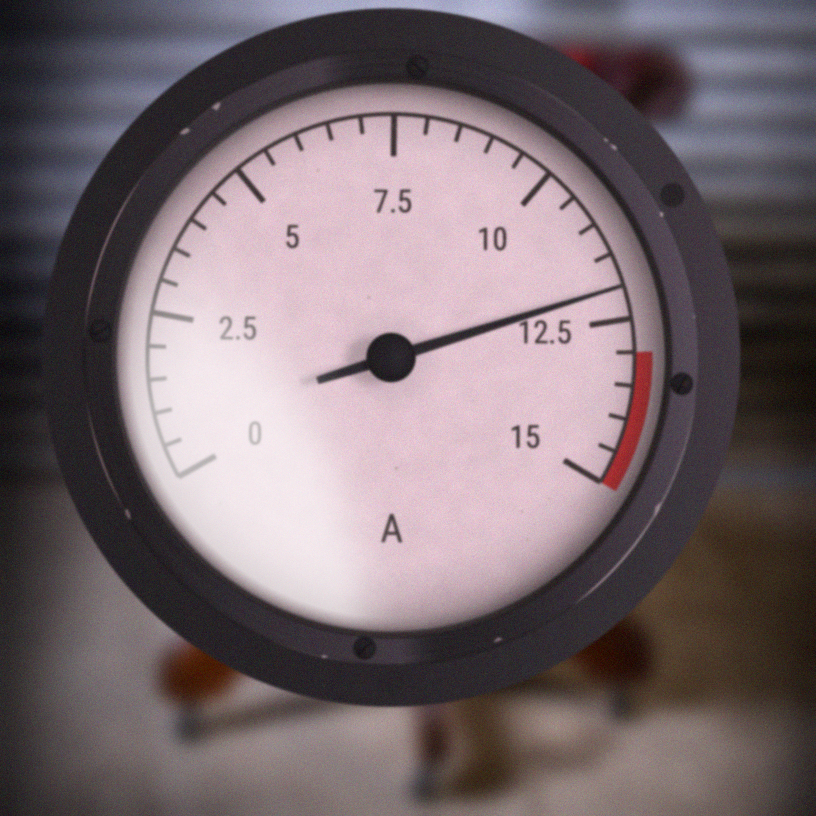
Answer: value=12 unit=A
